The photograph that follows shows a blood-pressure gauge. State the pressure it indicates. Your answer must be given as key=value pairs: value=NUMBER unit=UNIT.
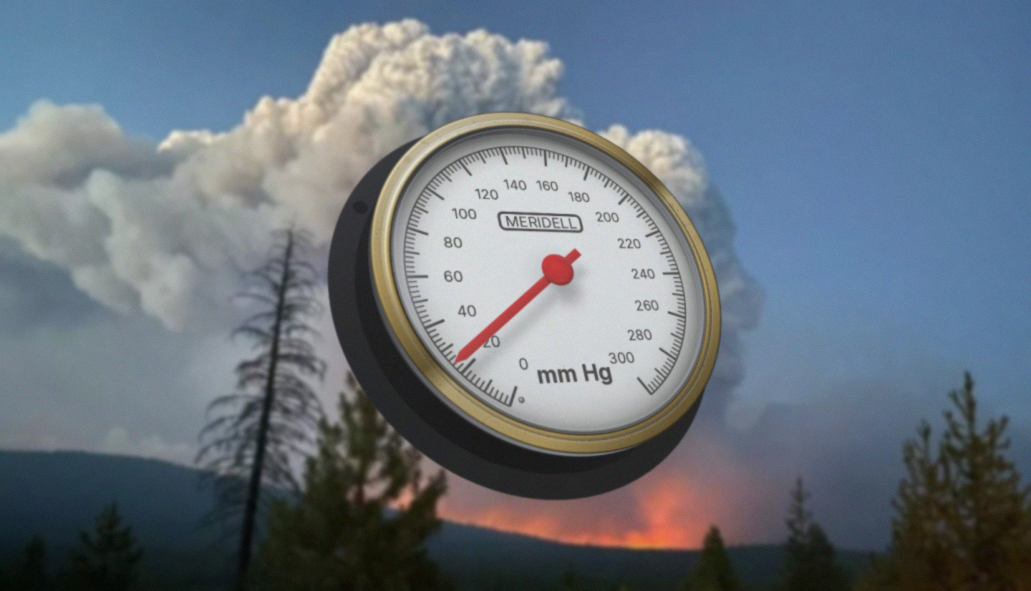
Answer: value=24 unit=mmHg
